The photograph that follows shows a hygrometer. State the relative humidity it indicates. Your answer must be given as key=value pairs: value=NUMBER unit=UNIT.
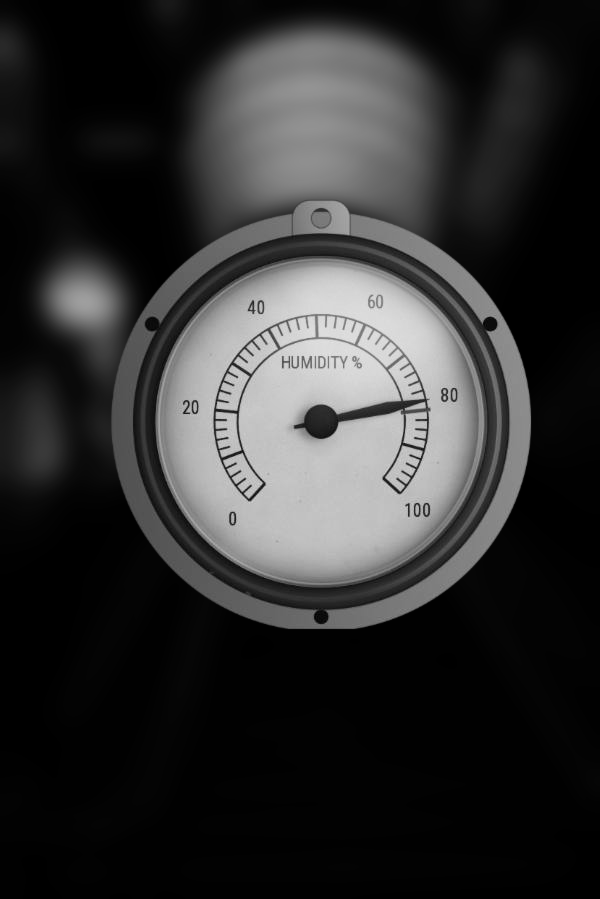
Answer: value=80 unit=%
